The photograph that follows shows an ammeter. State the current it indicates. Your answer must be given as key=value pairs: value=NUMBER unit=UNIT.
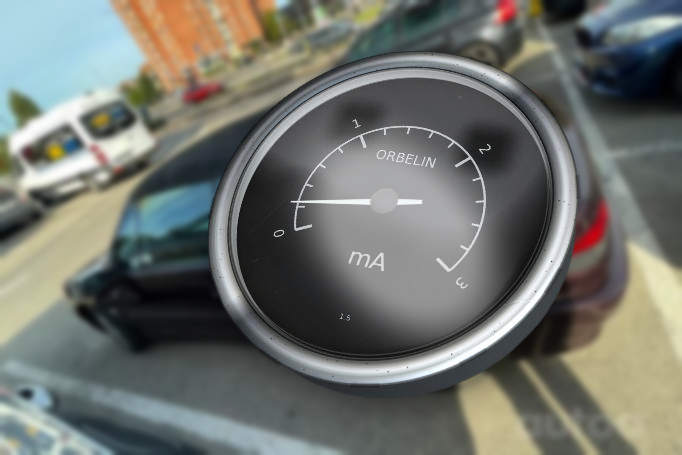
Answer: value=0.2 unit=mA
